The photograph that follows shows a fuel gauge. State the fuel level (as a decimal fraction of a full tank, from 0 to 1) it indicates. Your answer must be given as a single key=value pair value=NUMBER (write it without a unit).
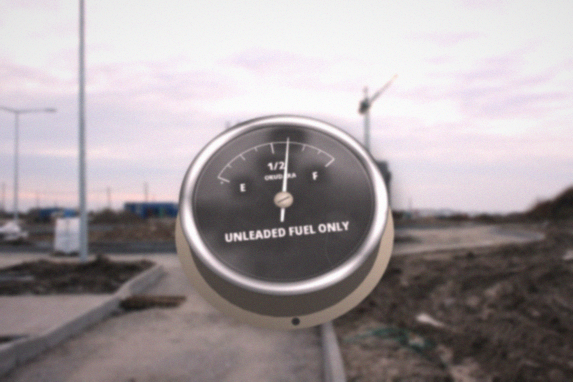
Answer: value=0.625
